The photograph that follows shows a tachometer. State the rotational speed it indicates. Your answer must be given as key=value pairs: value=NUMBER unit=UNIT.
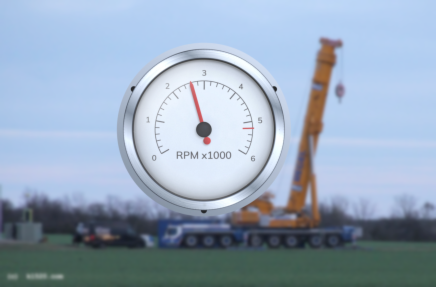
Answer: value=2600 unit=rpm
